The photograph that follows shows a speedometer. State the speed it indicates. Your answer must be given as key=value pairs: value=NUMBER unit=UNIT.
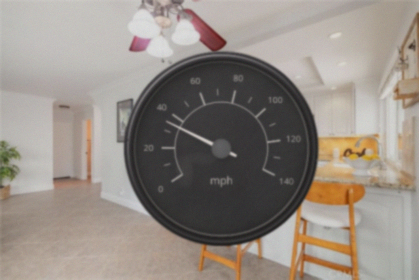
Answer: value=35 unit=mph
